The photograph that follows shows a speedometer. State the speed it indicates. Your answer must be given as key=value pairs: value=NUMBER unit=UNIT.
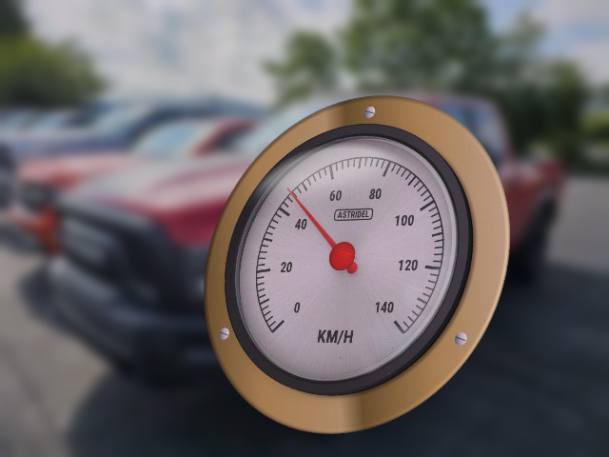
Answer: value=46 unit=km/h
